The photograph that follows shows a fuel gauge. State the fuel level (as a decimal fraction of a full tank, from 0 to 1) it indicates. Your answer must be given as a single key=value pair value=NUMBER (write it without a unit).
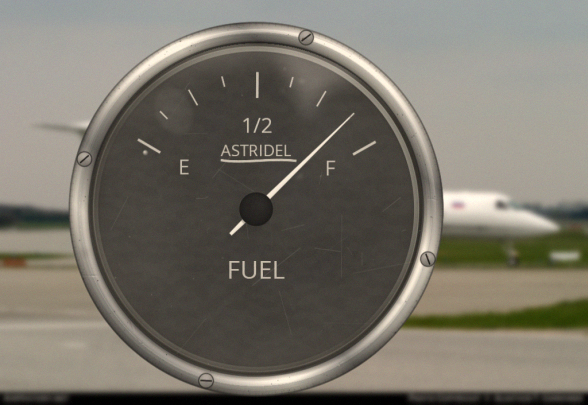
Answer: value=0.875
